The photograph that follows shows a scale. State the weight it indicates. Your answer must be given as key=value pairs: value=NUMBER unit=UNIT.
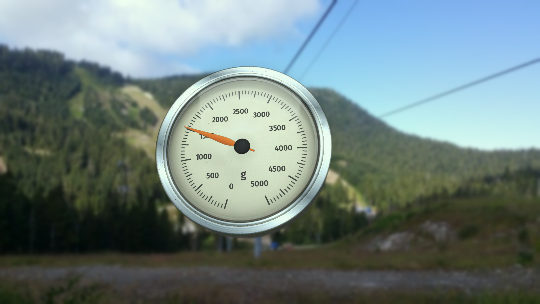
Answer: value=1500 unit=g
